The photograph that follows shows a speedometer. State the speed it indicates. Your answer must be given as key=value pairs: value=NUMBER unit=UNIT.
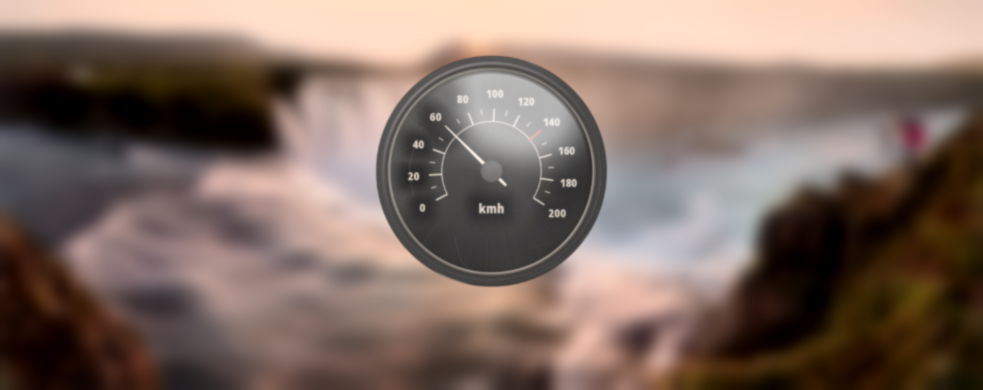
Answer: value=60 unit=km/h
